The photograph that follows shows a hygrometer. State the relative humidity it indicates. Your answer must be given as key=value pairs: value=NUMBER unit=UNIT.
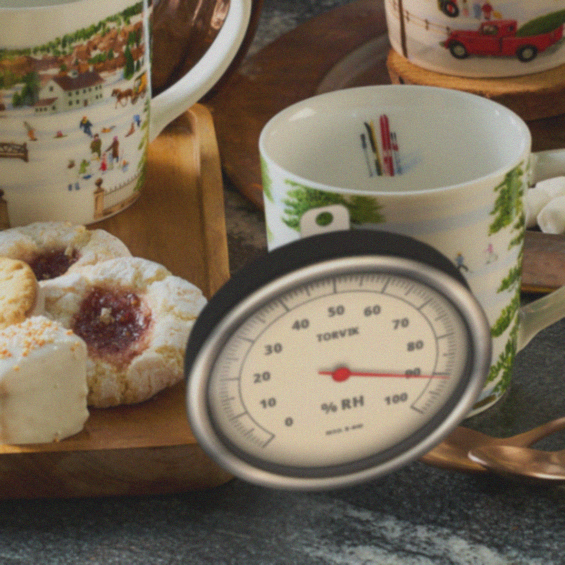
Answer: value=90 unit=%
